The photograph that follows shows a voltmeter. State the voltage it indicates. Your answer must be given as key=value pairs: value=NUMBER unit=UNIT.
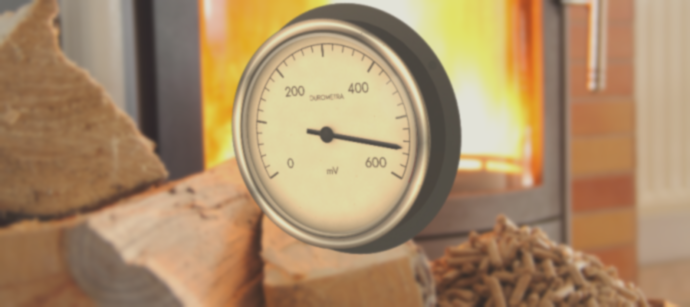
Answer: value=550 unit=mV
